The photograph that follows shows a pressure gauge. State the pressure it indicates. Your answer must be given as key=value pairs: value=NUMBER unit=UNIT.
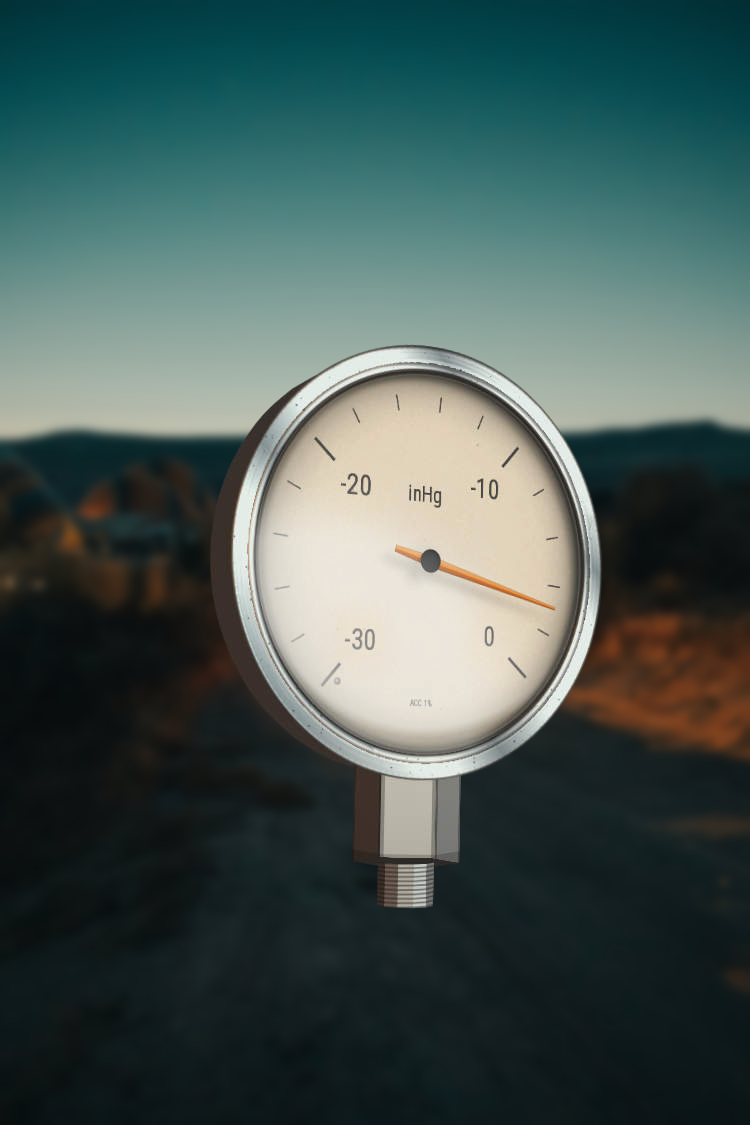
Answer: value=-3 unit=inHg
